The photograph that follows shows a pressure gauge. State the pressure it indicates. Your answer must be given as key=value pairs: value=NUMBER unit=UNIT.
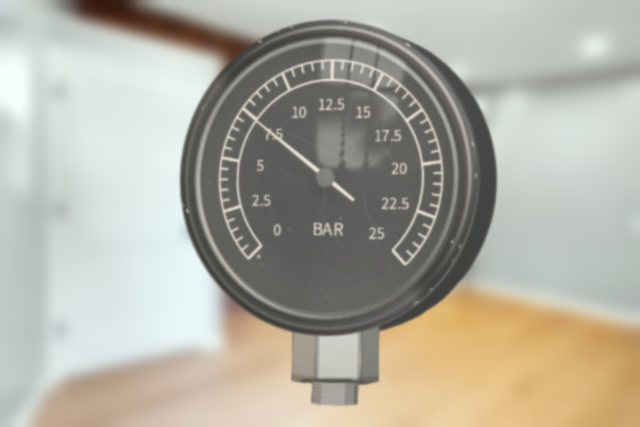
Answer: value=7.5 unit=bar
